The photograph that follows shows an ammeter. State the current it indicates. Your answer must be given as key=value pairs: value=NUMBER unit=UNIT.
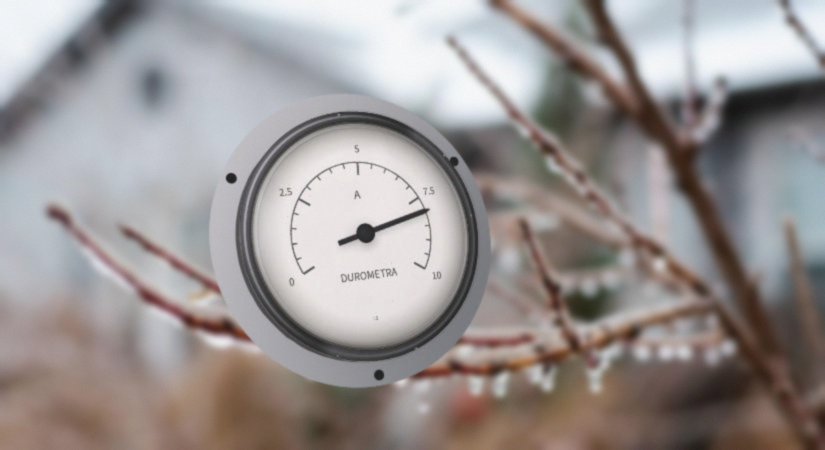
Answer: value=8 unit=A
